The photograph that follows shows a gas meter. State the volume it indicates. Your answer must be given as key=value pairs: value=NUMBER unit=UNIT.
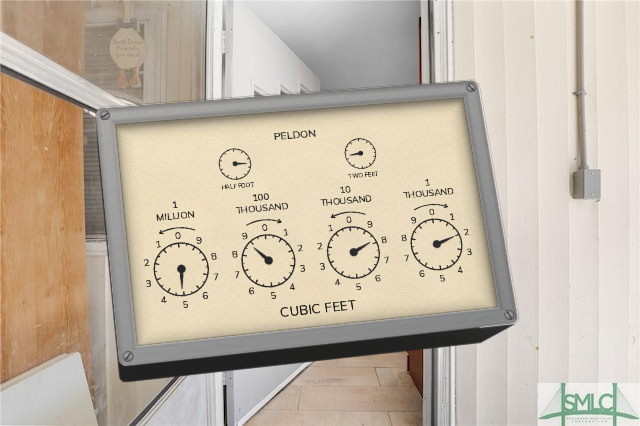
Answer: value=488200 unit=ft³
